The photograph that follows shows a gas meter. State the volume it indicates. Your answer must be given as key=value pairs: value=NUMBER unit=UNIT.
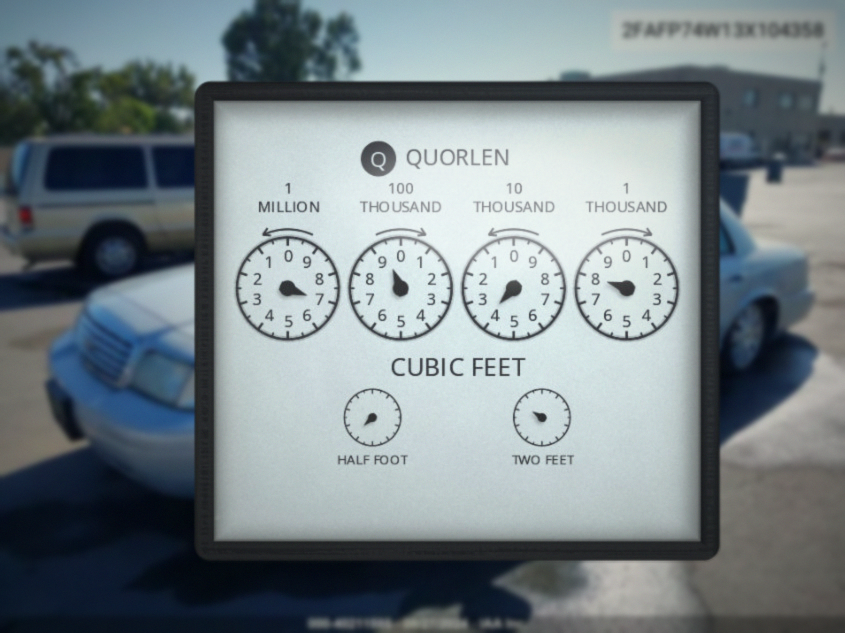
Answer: value=693800 unit=ft³
